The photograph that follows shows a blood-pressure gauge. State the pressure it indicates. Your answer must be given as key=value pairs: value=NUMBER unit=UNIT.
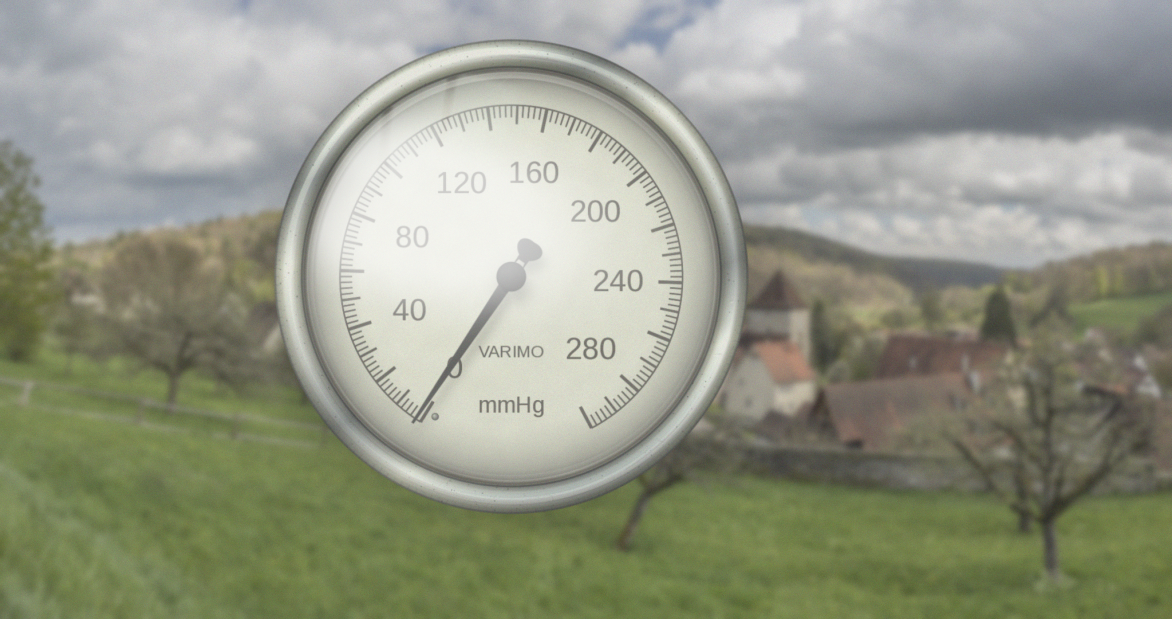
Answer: value=2 unit=mmHg
